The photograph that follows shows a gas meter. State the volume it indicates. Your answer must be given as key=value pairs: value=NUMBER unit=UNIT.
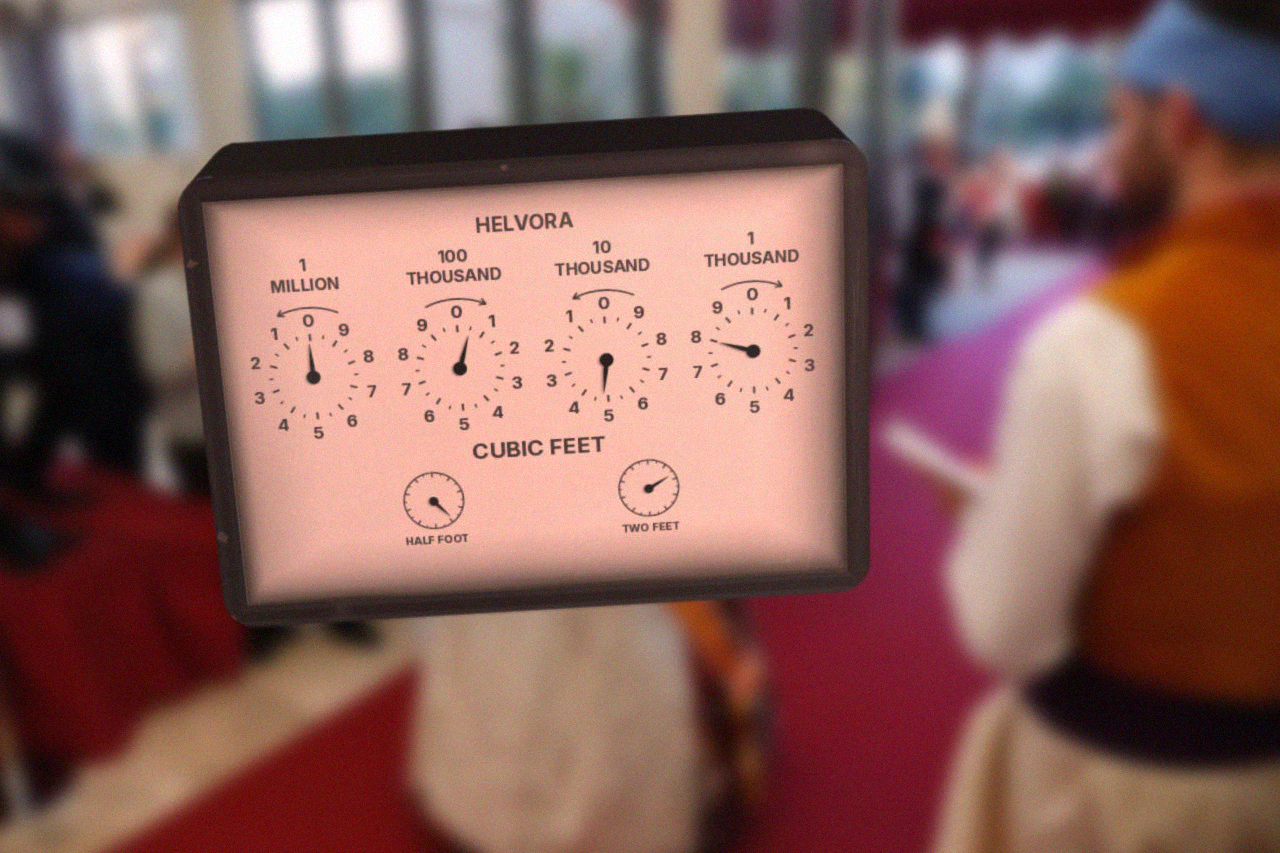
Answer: value=4800 unit=ft³
